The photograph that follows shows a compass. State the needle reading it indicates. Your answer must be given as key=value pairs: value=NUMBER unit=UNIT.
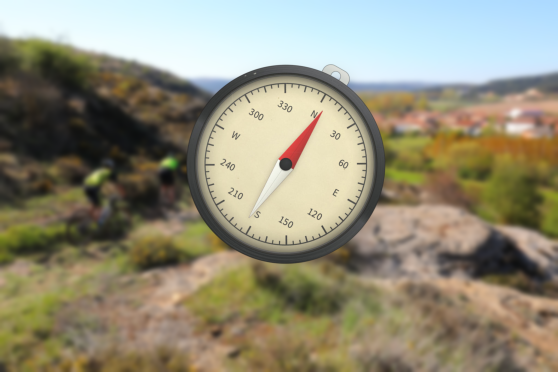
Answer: value=5 unit=°
